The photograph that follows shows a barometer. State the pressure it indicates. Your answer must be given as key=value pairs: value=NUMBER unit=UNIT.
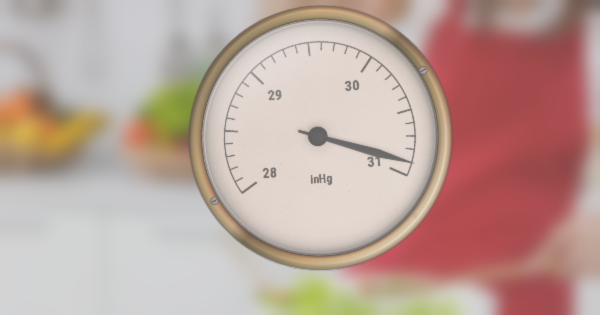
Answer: value=30.9 unit=inHg
